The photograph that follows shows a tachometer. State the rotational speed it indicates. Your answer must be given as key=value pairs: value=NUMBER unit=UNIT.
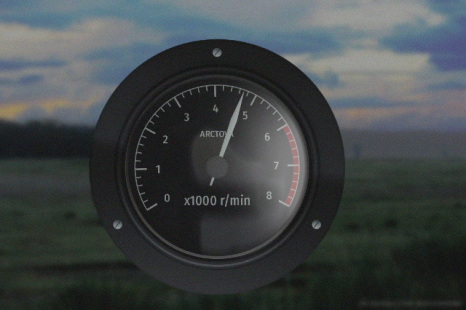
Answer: value=4700 unit=rpm
